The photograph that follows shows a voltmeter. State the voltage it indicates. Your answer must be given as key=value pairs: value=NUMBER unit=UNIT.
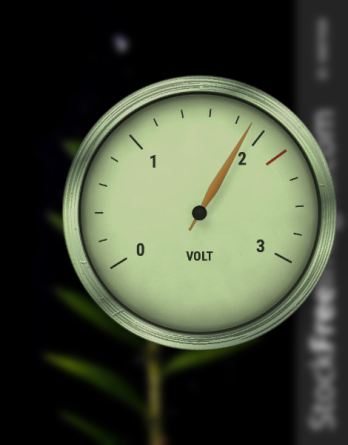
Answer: value=1.9 unit=V
